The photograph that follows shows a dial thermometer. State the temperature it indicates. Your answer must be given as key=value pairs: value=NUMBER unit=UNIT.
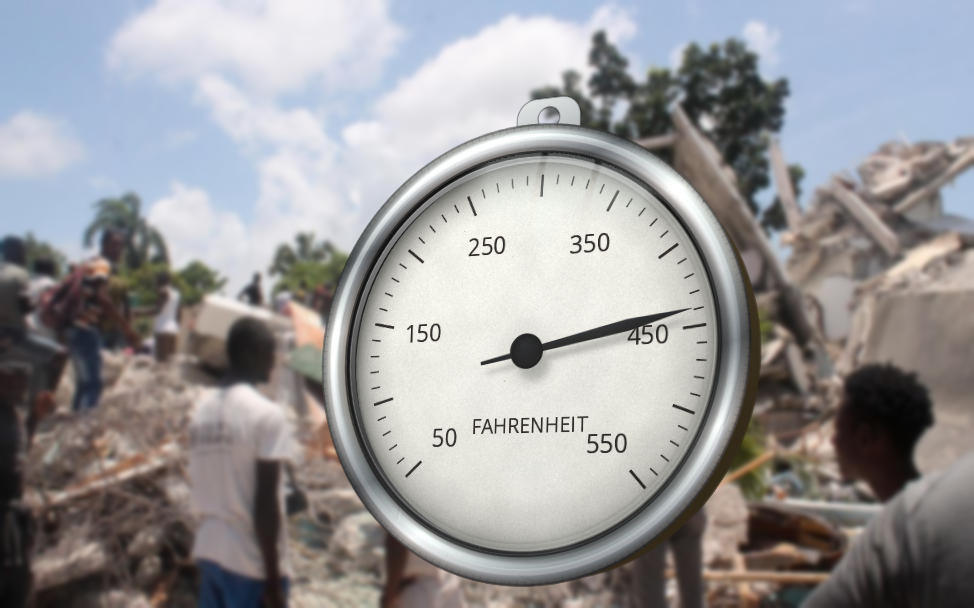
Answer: value=440 unit=°F
